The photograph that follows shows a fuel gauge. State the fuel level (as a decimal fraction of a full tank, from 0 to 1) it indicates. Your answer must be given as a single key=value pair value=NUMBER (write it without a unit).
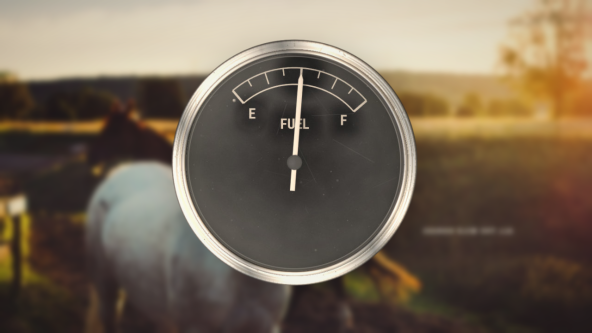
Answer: value=0.5
